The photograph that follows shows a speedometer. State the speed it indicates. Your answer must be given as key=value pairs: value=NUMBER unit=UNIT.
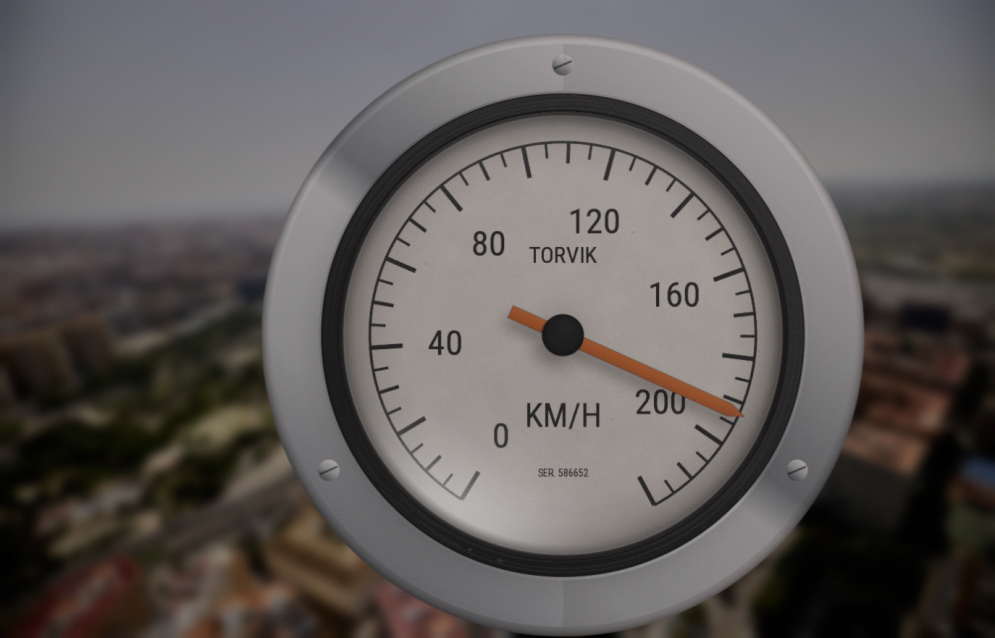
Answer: value=192.5 unit=km/h
